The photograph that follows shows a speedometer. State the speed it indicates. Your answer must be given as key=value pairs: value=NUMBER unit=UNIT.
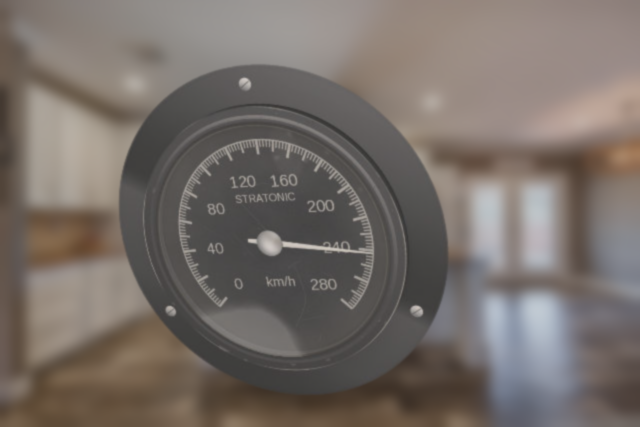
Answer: value=240 unit=km/h
